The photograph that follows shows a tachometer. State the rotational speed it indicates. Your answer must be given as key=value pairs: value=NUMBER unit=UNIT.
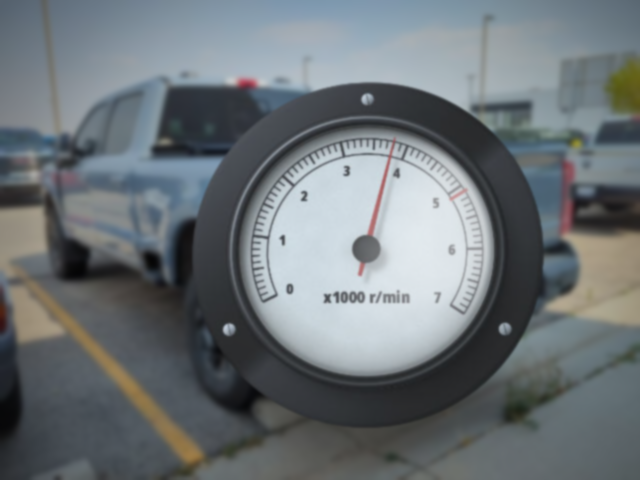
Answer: value=3800 unit=rpm
